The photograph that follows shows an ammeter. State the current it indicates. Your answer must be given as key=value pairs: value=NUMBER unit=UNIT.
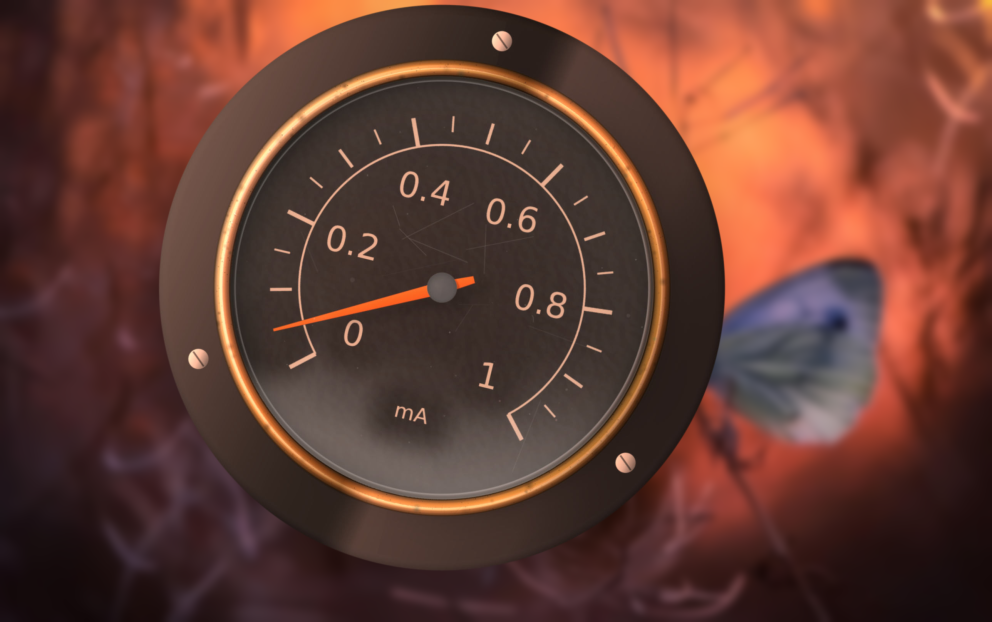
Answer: value=0.05 unit=mA
